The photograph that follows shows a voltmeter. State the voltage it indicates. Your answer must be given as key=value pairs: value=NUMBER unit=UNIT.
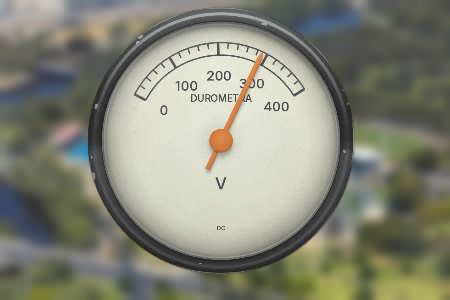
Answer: value=290 unit=V
